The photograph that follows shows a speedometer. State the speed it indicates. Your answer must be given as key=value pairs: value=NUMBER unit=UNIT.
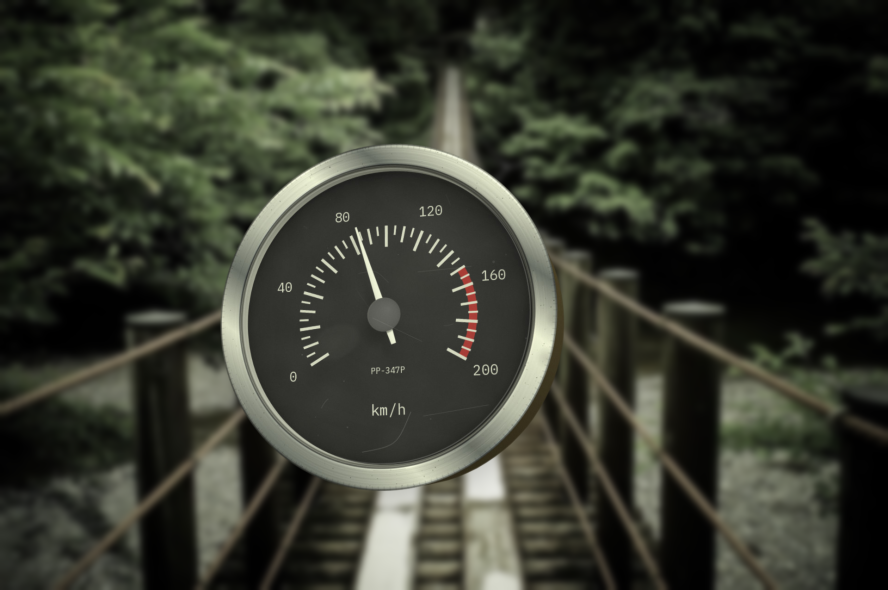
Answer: value=85 unit=km/h
